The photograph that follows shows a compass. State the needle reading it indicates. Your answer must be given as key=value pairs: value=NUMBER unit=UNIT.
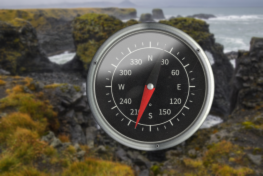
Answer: value=200 unit=°
